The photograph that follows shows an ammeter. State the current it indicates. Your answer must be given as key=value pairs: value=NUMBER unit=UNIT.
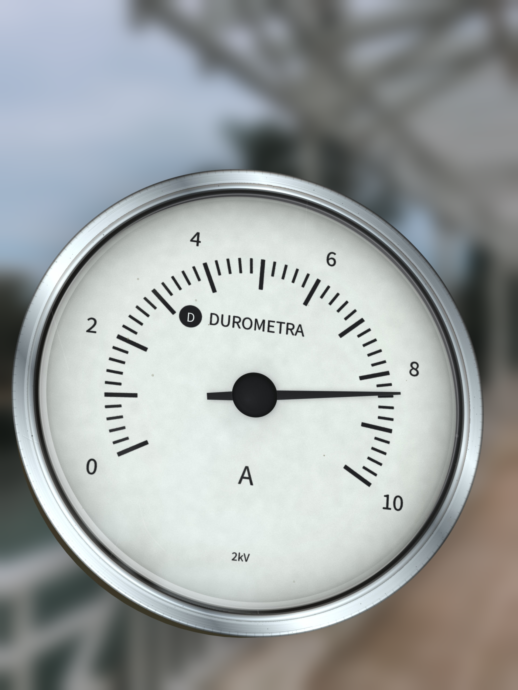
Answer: value=8.4 unit=A
